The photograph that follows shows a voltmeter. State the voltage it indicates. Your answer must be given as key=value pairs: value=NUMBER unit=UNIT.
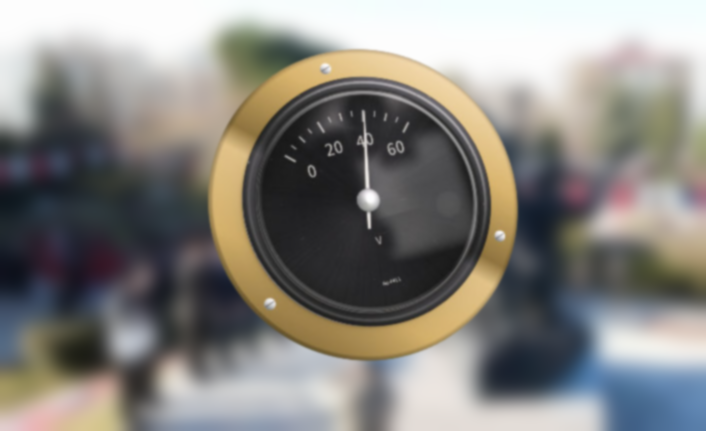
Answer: value=40 unit=V
